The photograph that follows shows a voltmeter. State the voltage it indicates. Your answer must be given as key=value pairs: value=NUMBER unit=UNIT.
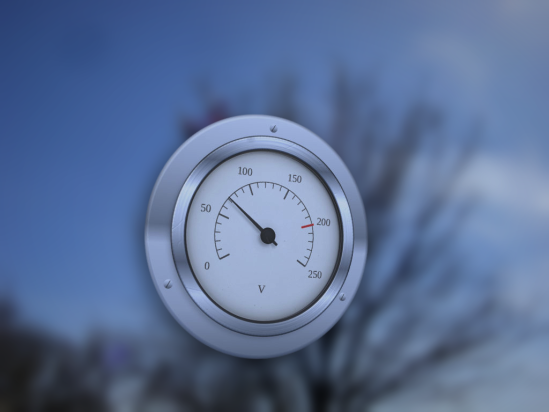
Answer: value=70 unit=V
